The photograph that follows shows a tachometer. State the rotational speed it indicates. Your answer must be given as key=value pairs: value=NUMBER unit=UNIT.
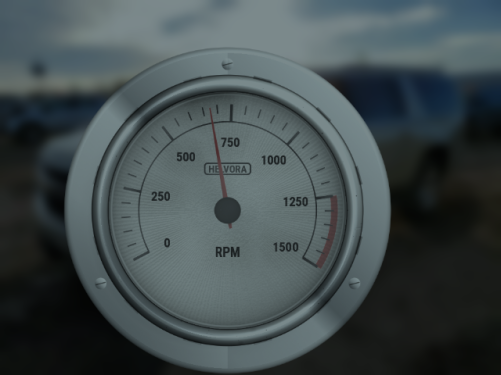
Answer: value=675 unit=rpm
